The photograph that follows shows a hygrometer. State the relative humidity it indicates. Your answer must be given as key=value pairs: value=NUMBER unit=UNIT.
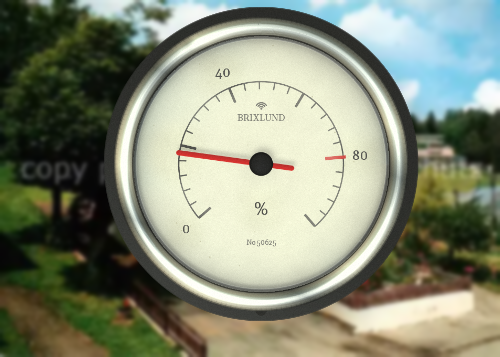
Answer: value=18 unit=%
